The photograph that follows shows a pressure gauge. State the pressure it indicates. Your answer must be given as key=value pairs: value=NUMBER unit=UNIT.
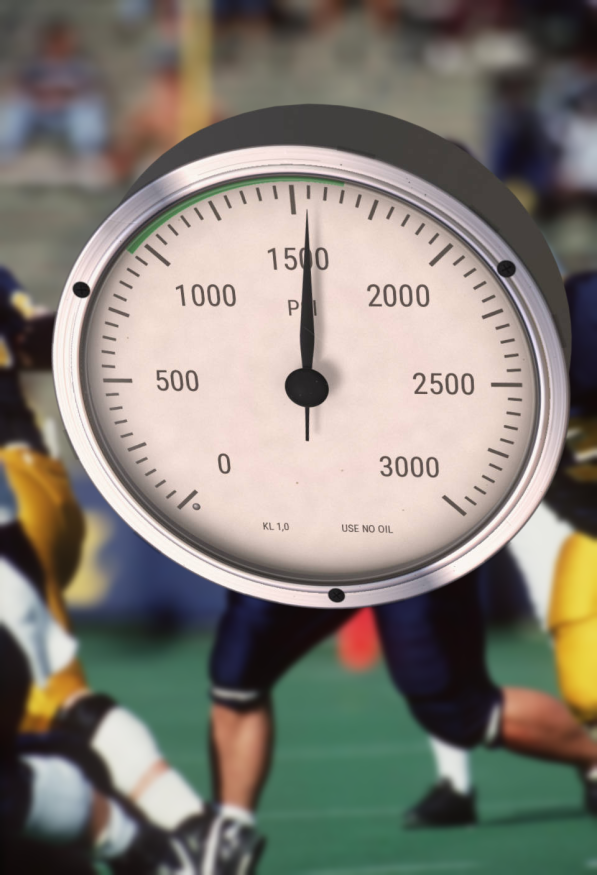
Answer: value=1550 unit=psi
